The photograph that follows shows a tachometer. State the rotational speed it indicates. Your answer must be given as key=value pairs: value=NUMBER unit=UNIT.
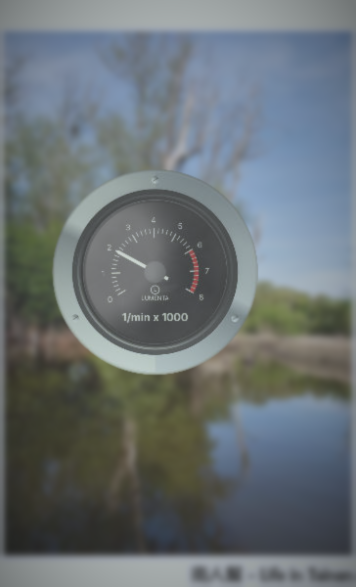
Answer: value=2000 unit=rpm
